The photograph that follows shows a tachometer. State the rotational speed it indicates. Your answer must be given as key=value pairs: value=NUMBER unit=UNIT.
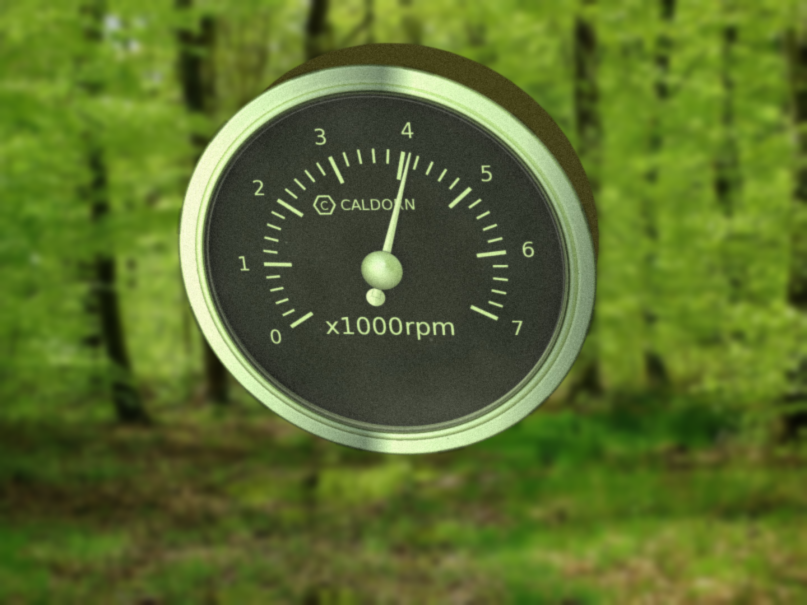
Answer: value=4100 unit=rpm
